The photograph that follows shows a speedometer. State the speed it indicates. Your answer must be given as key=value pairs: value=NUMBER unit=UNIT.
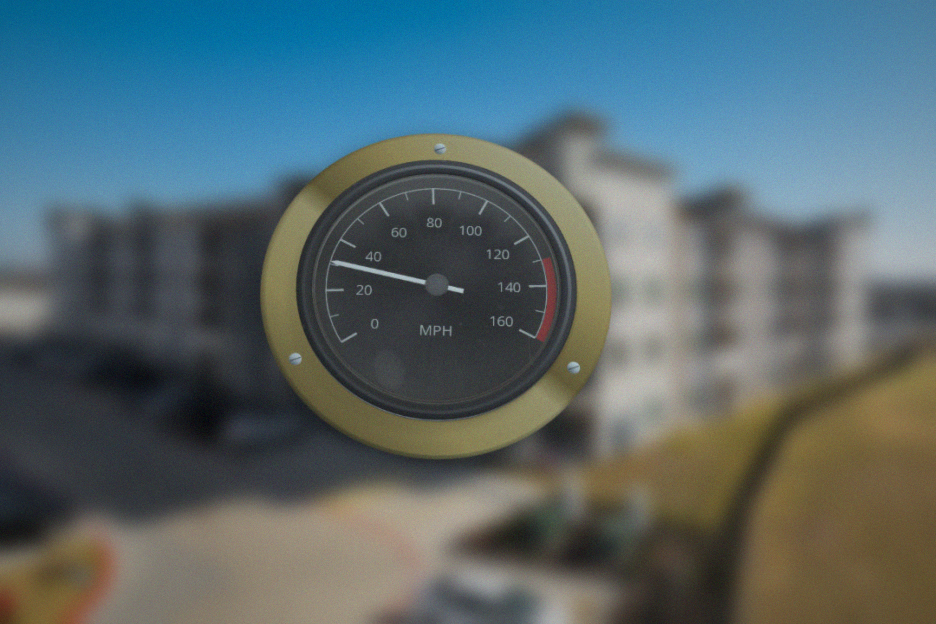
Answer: value=30 unit=mph
